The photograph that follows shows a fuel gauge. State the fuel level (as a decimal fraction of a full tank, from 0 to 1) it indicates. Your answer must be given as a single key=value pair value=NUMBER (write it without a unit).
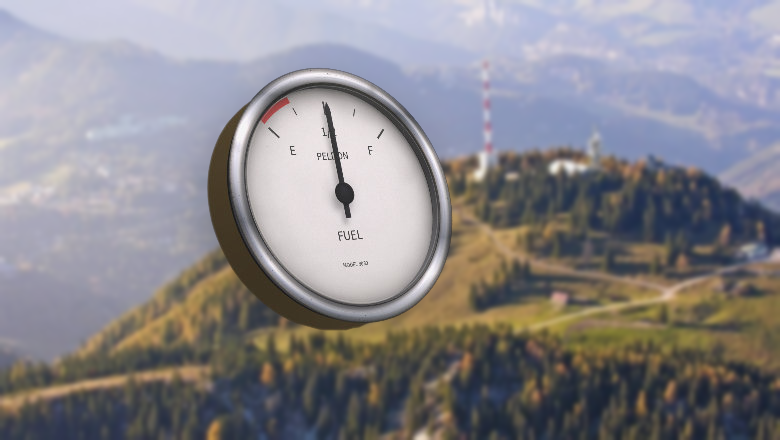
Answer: value=0.5
